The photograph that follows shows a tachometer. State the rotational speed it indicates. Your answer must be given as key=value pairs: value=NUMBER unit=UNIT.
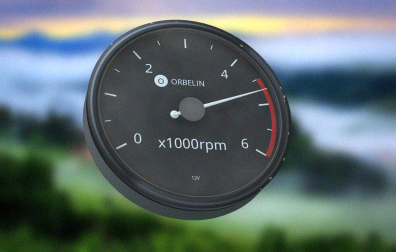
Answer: value=4750 unit=rpm
